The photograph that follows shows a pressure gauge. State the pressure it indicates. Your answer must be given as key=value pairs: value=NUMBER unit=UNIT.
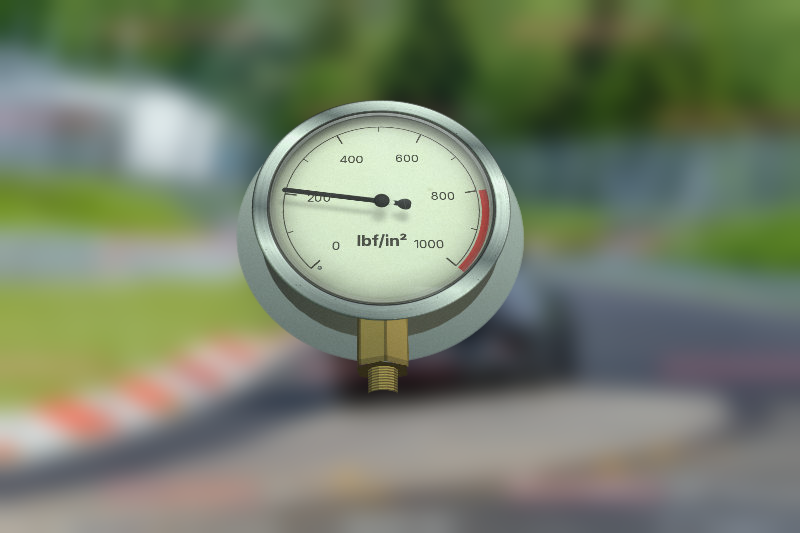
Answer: value=200 unit=psi
